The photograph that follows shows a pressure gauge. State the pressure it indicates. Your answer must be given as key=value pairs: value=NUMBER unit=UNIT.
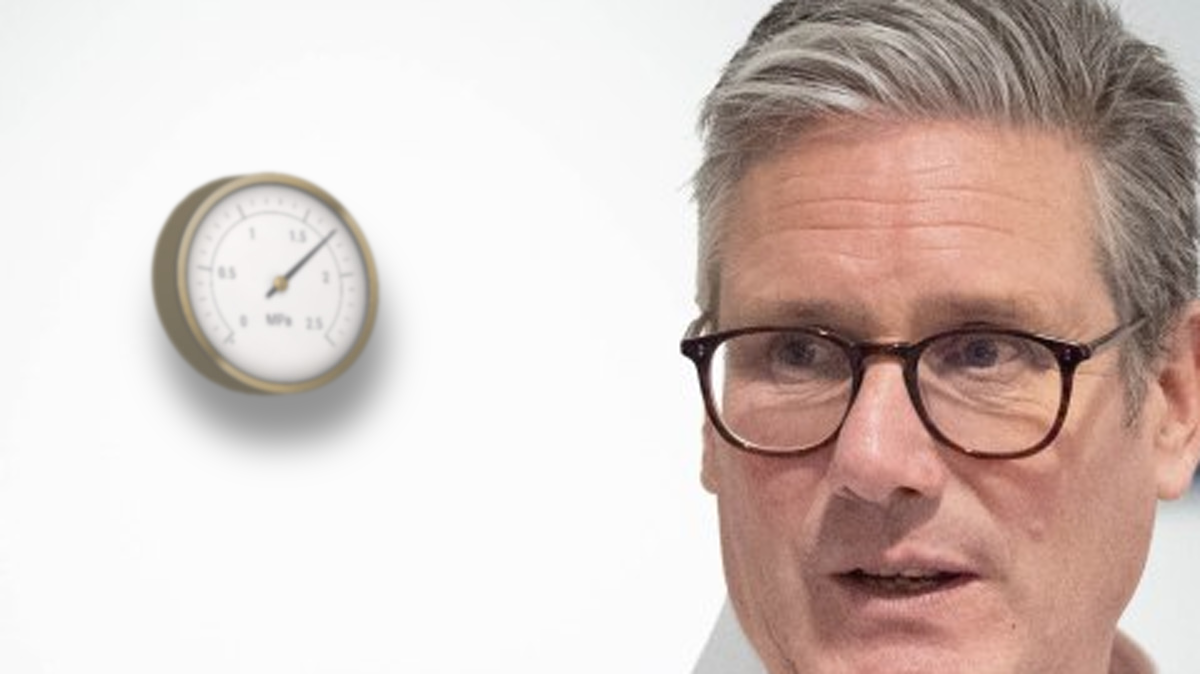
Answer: value=1.7 unit=MPa
